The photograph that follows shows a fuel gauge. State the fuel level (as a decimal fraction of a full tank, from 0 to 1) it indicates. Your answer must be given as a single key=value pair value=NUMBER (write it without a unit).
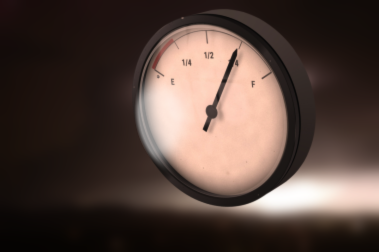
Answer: value=0.75
